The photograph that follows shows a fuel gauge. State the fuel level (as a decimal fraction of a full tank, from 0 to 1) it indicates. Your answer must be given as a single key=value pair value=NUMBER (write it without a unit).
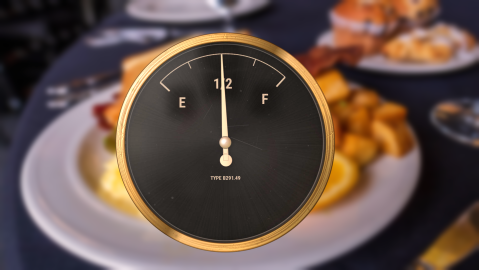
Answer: value=0.5
